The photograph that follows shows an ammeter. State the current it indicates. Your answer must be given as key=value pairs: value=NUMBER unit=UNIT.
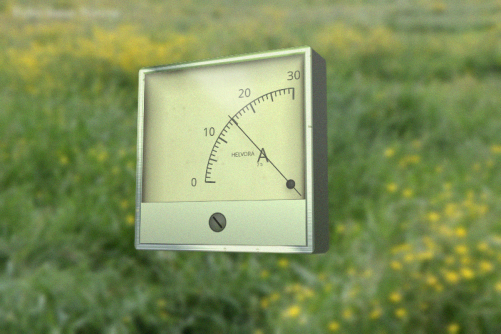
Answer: value=15 unit=A
